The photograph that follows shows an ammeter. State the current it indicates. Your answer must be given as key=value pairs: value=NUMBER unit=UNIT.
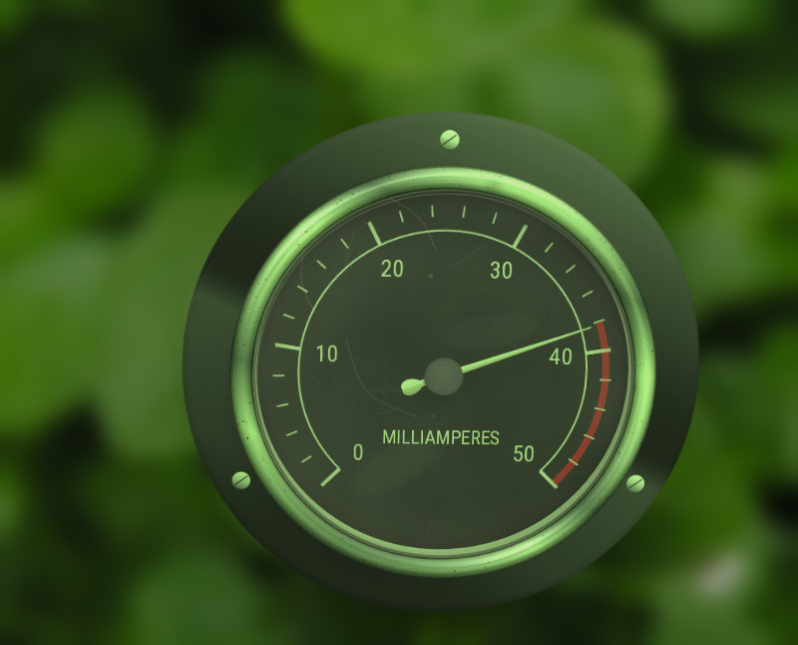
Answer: value=38 unit=mA
